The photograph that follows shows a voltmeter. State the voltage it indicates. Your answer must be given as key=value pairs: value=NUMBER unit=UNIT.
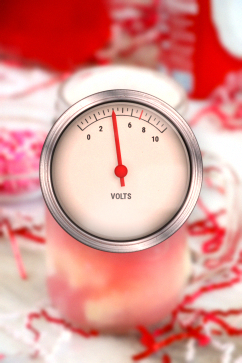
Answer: value=4 unit=V
